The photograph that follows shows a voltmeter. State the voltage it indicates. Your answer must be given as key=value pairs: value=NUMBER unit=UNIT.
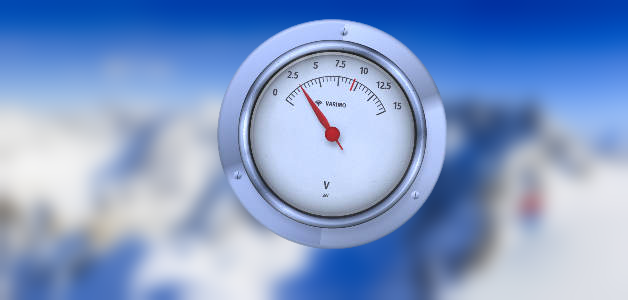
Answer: value=2.5 unit=V
